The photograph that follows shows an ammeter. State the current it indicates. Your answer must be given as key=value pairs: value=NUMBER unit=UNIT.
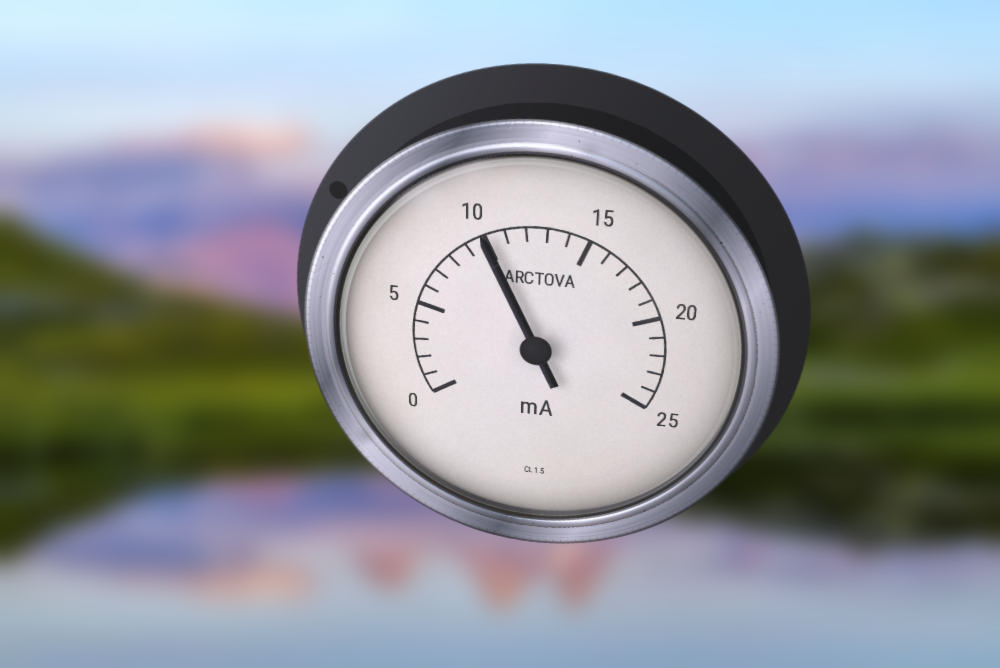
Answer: value=10 unit=mA
